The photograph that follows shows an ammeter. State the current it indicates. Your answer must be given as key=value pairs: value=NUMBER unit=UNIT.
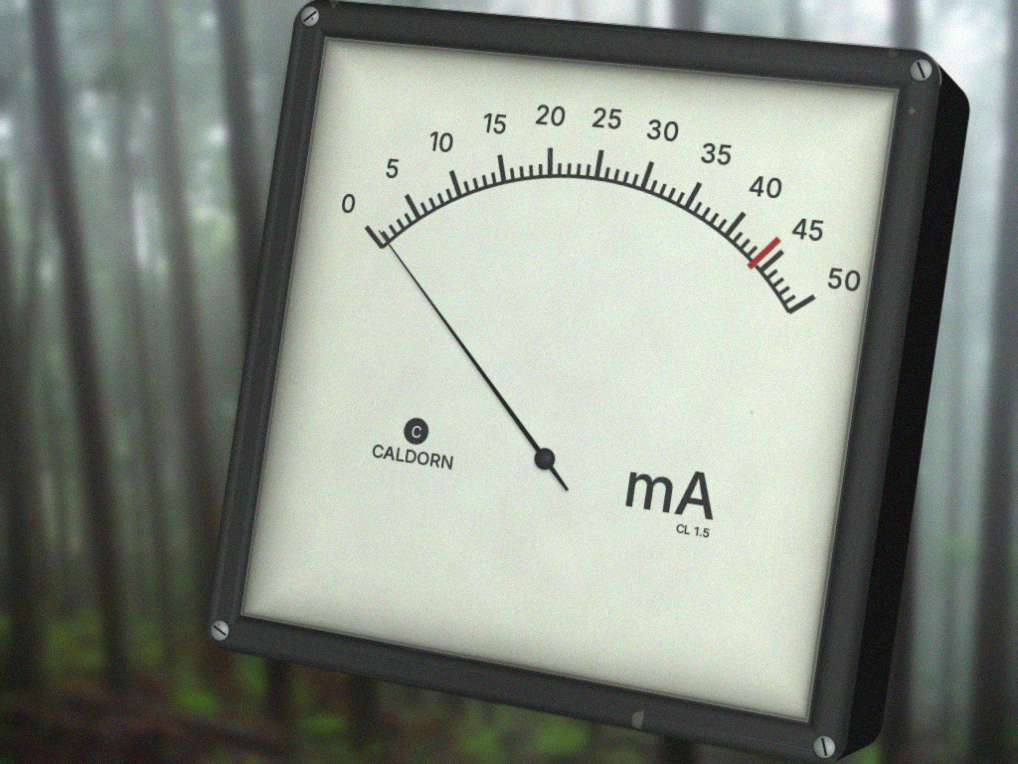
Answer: value=1 unit=mA
